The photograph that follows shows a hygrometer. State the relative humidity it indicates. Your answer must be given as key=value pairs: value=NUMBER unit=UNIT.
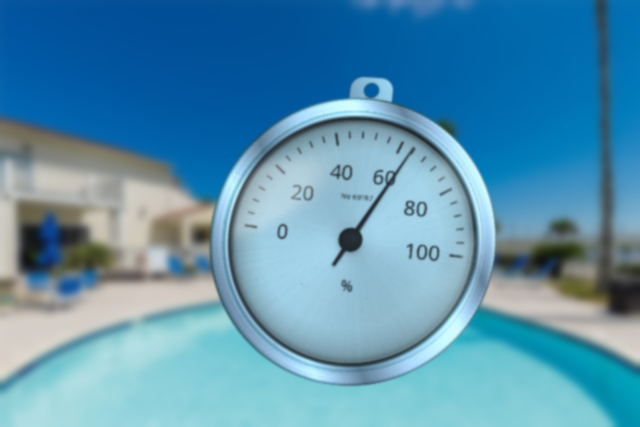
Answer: value=64 unit=%
